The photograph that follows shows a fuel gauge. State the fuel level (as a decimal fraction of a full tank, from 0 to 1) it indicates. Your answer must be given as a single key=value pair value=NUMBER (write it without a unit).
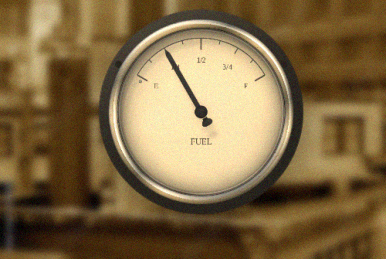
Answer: value=0.25
